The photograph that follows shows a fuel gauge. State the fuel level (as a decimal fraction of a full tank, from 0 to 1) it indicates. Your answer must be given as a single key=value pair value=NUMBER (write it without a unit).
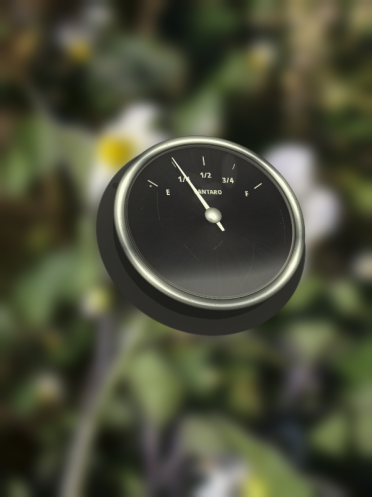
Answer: value=0.25
